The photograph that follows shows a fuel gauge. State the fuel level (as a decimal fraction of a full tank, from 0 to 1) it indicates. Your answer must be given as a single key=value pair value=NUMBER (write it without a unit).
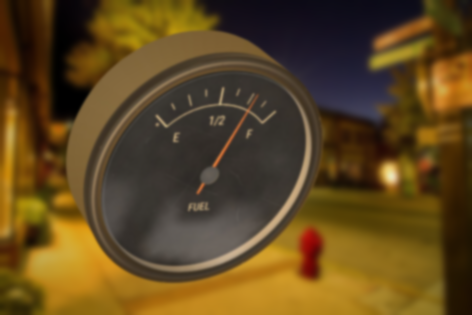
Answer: value=0.75
